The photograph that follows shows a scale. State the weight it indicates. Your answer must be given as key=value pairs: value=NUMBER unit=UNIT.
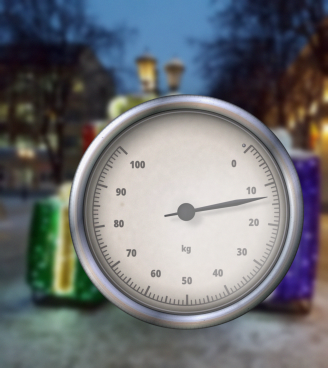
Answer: value=13 unit=kg
